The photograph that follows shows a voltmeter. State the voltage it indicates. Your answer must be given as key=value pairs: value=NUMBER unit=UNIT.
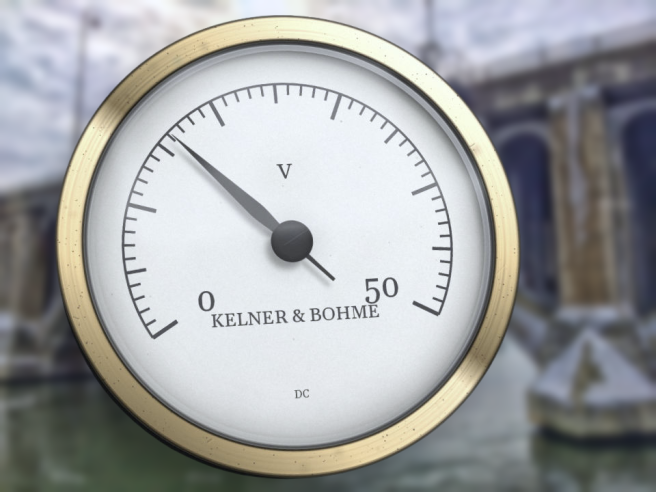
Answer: value=16 unit=V
